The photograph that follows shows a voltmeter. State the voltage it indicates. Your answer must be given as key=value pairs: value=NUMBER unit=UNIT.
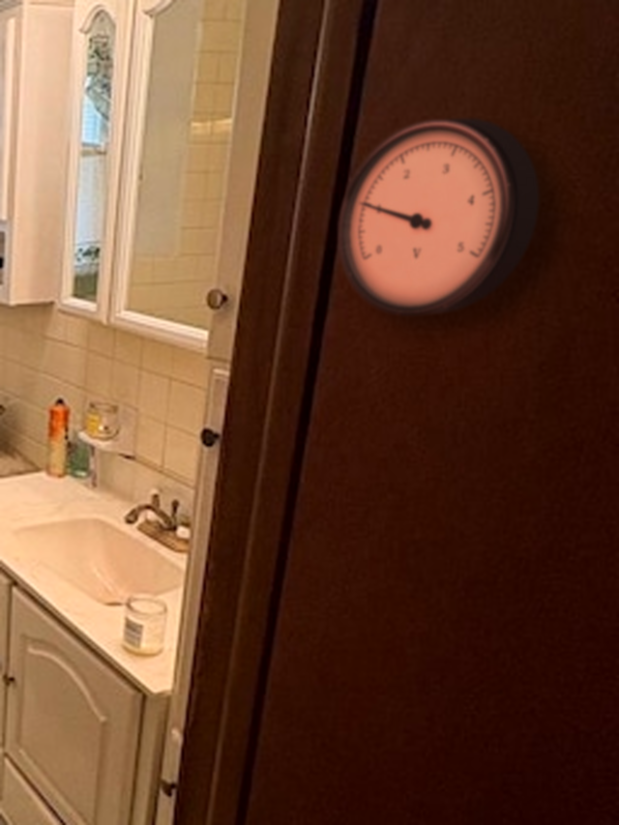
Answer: value=1 unit=V
